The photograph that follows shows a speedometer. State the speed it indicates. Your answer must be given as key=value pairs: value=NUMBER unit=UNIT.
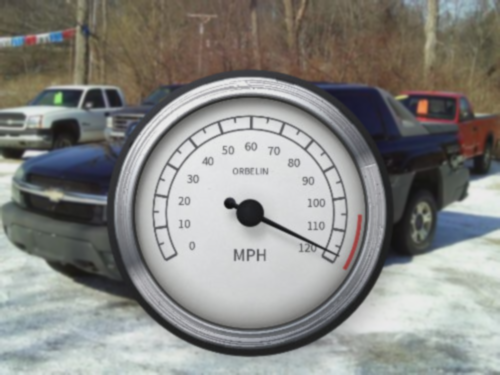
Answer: value=117.5 unit=mph
